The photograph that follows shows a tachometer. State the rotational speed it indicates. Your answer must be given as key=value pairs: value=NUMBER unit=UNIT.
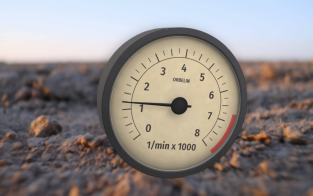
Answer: value=1250 unit=rpm
